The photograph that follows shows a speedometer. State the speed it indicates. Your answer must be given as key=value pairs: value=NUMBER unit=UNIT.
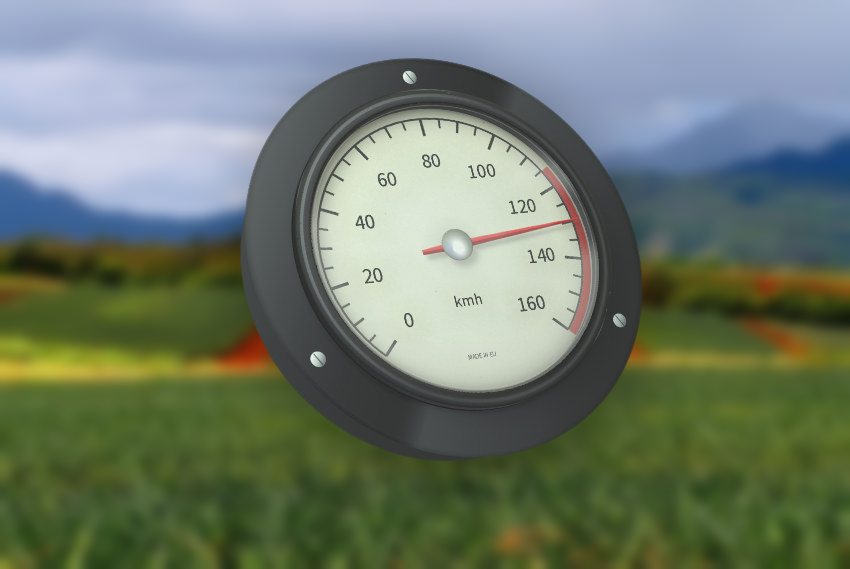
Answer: value=130 unit=km/h
